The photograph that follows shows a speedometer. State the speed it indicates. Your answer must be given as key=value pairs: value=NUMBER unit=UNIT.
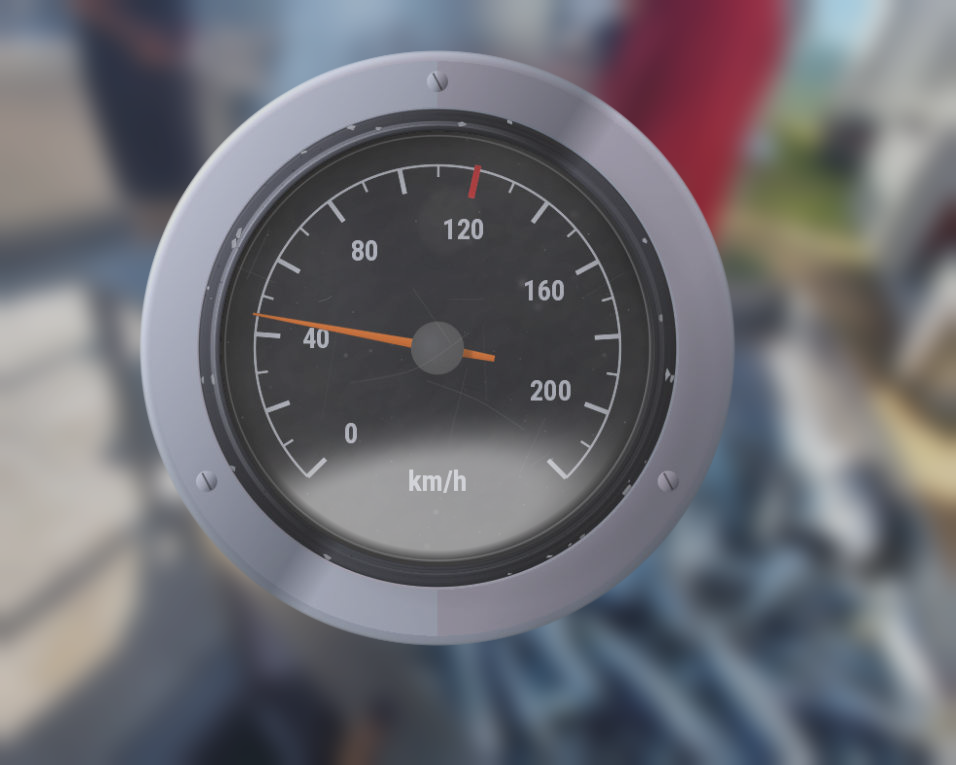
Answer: value=45 unit=km/h
